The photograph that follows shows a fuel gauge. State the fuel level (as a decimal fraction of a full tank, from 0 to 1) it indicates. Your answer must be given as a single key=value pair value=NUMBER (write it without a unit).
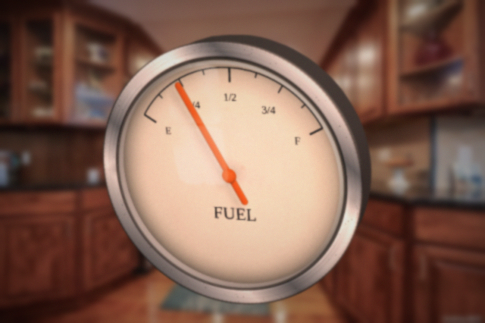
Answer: value=0.25
